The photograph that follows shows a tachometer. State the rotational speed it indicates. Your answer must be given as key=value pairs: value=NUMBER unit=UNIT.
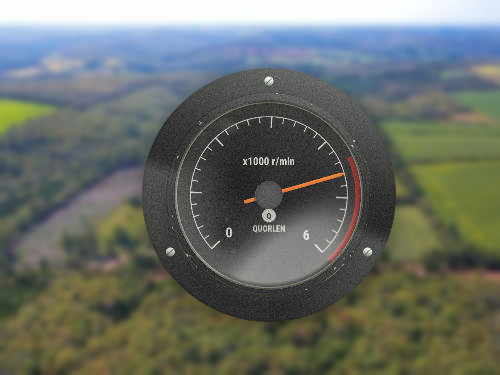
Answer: value=4600 unit=rpm
